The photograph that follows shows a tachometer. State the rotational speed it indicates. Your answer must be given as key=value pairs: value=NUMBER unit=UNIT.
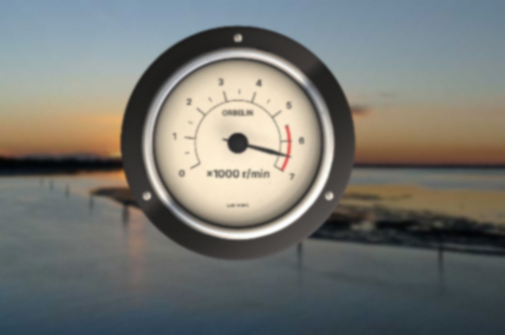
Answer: value=6500 unit=rpm
